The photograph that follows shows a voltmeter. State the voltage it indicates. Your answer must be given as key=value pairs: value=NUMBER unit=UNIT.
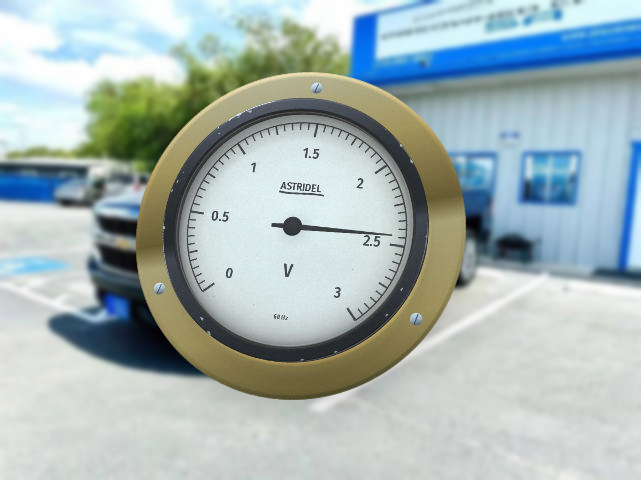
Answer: value=2.45 unit=V
